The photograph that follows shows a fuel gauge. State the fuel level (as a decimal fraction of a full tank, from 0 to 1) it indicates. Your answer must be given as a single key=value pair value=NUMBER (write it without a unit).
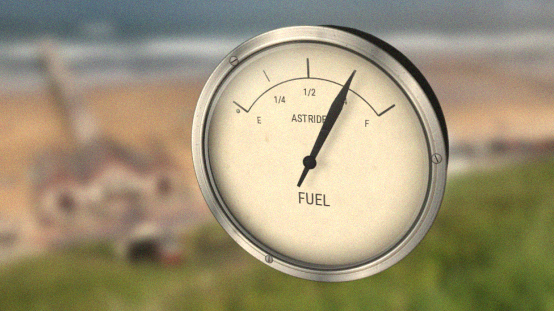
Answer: value=0.75
